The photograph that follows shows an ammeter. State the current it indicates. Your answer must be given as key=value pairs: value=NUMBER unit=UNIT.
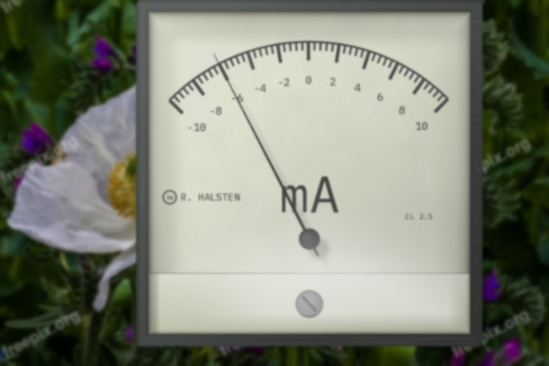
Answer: value=-6 unit=mA
